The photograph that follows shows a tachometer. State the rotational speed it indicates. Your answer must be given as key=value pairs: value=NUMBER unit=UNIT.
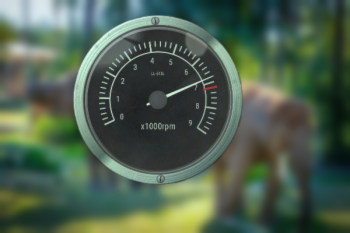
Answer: value=6800 unit=rpm
